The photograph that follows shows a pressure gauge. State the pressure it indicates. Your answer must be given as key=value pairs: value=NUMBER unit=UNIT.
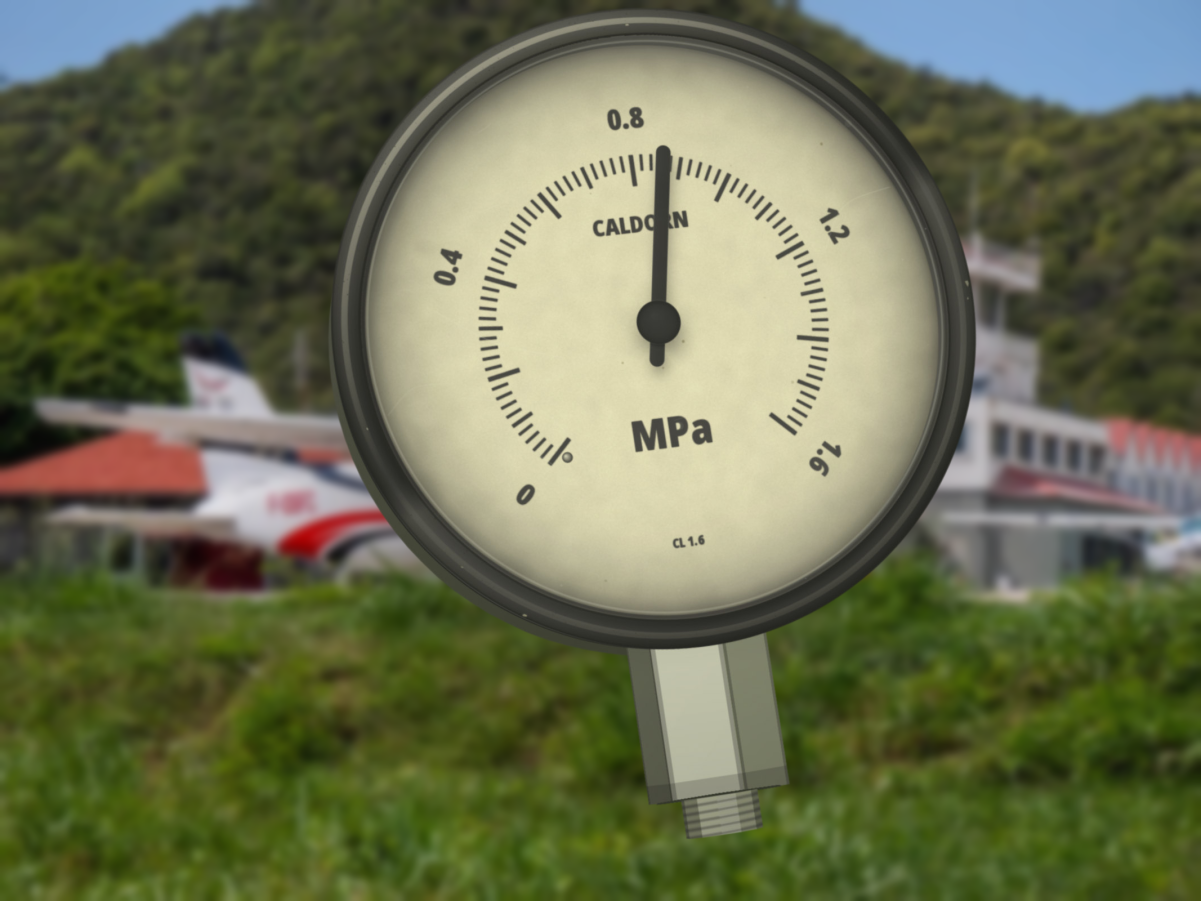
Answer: value=0.86 unit=MPa
